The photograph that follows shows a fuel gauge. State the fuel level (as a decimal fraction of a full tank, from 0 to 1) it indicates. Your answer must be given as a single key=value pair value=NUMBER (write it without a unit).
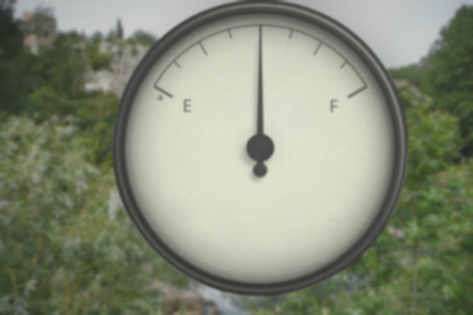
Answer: value=0.5
